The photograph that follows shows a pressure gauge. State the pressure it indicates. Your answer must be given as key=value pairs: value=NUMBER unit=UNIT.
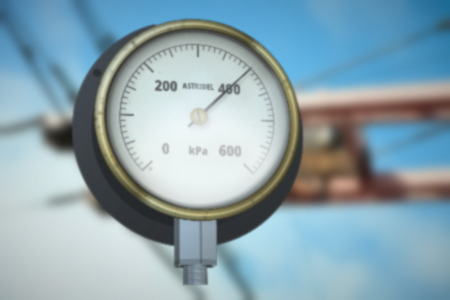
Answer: value=400 unit=kPa
